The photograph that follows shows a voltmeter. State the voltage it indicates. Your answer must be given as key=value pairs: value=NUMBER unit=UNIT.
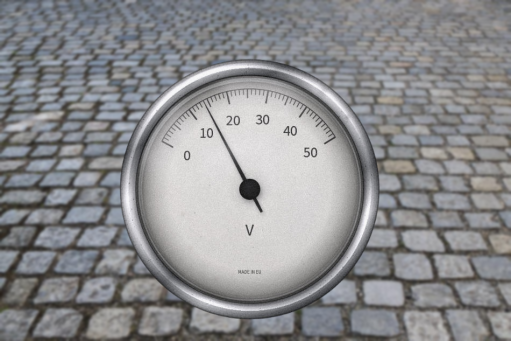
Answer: value=14 unit=V
